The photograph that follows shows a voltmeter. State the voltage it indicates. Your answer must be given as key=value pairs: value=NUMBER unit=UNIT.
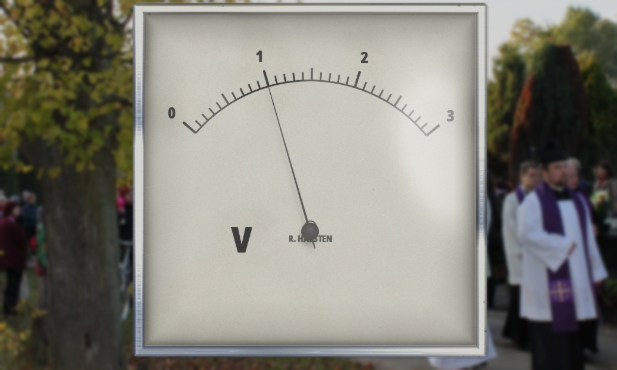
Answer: value=1 unit=V
